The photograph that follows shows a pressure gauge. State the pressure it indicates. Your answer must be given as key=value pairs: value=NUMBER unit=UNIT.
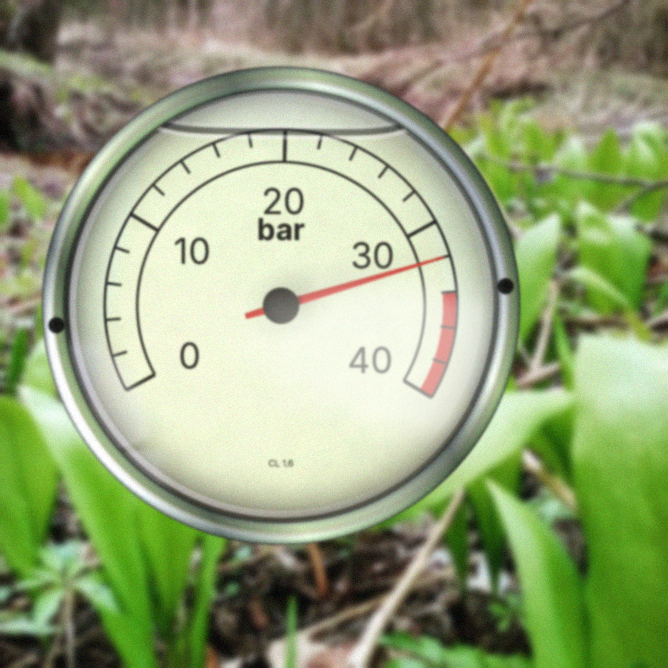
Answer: value=32 unit=bar
